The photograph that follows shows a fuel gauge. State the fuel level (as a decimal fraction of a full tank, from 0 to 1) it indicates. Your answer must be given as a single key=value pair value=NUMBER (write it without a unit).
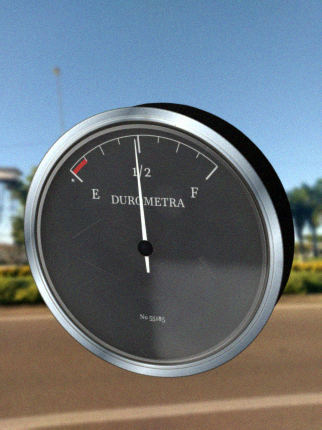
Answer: value=0.5
